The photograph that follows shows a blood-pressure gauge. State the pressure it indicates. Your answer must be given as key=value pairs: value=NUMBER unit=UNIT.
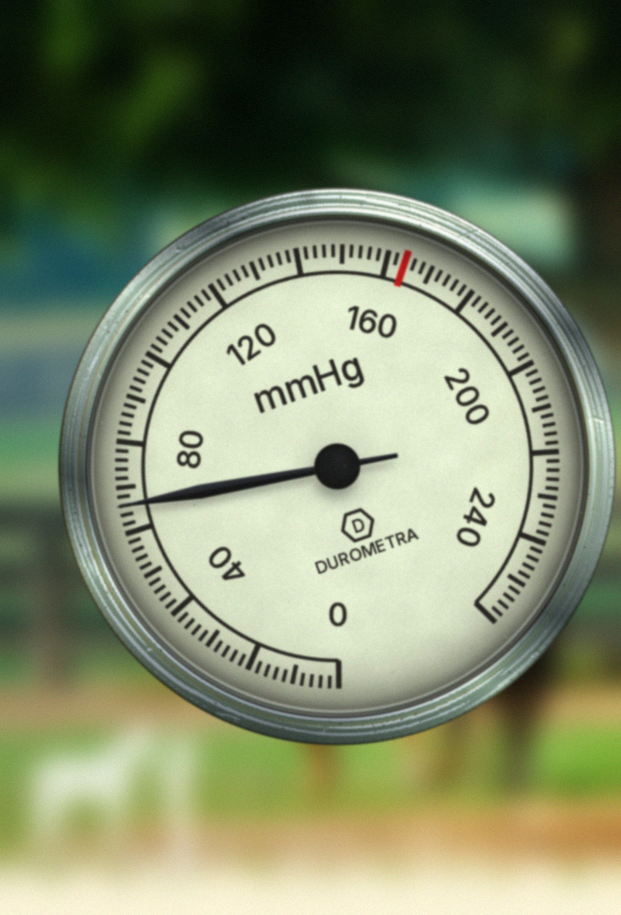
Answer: value=66 unit=mmHg
